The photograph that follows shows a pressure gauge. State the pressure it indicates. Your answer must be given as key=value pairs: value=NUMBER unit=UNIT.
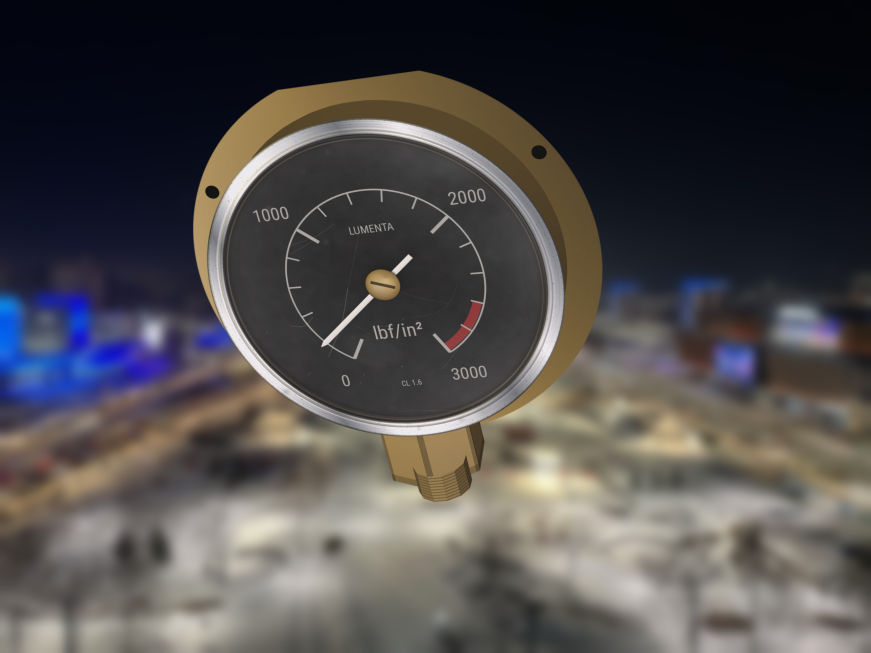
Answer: value=200 unit=psi
